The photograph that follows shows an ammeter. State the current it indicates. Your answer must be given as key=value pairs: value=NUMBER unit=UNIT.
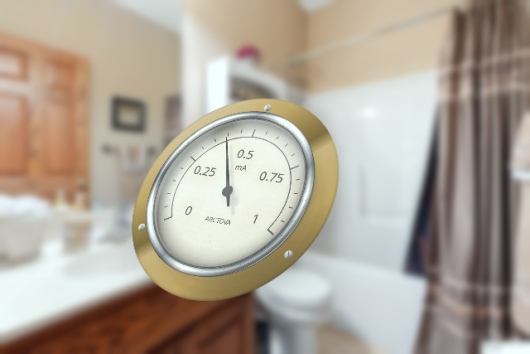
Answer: value=0.4 unit=mA
